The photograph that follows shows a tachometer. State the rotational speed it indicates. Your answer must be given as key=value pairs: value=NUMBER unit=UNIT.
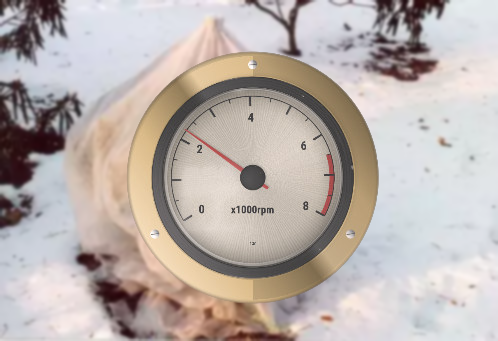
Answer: value=2250 unit=rpm
